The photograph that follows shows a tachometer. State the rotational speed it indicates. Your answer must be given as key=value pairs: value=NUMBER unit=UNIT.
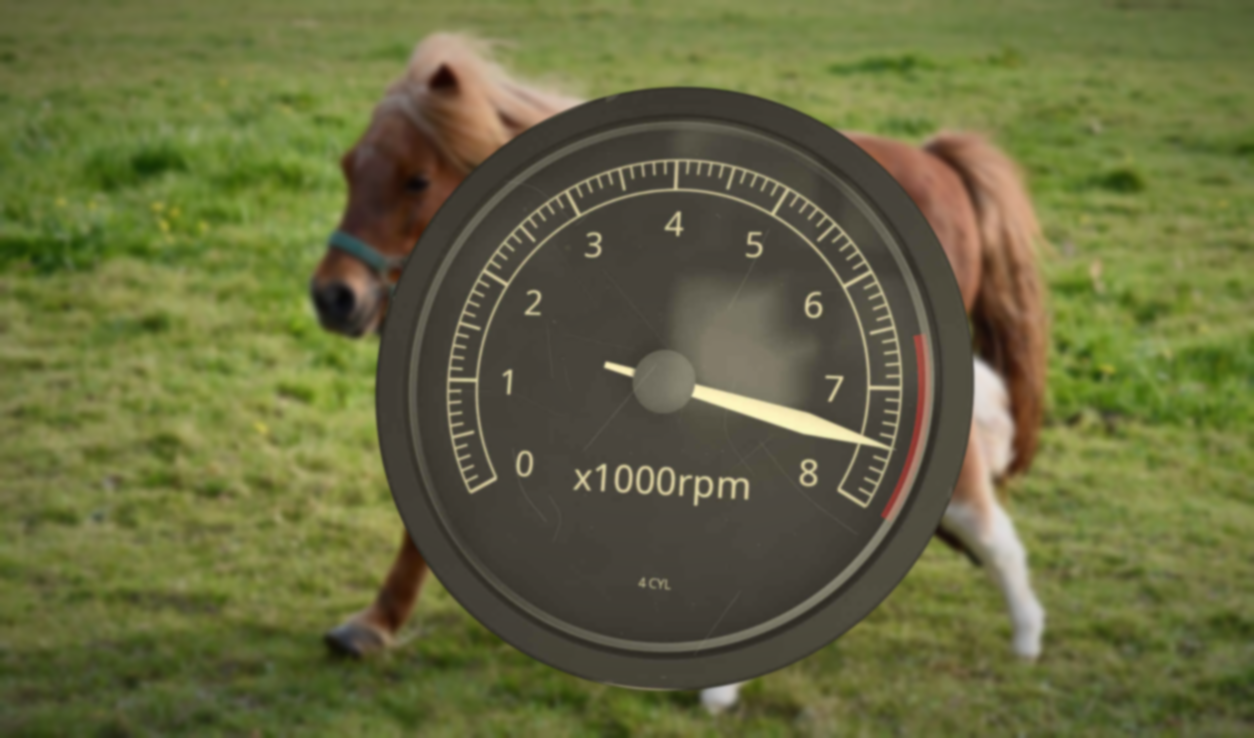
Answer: value=7500 unit=rpm
